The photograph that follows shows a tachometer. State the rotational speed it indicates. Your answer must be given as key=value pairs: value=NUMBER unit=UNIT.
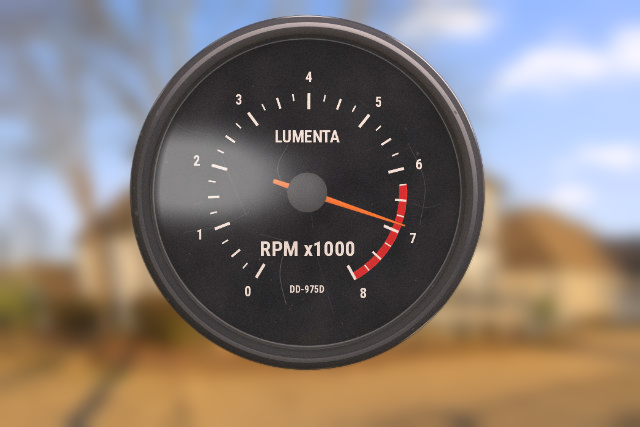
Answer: value=6875 unit=rpm
